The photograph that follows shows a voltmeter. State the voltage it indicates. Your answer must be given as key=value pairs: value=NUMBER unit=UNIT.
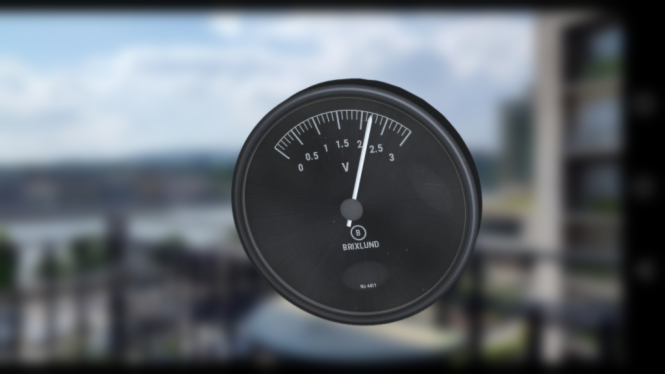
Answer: value=2.2 unit=V
